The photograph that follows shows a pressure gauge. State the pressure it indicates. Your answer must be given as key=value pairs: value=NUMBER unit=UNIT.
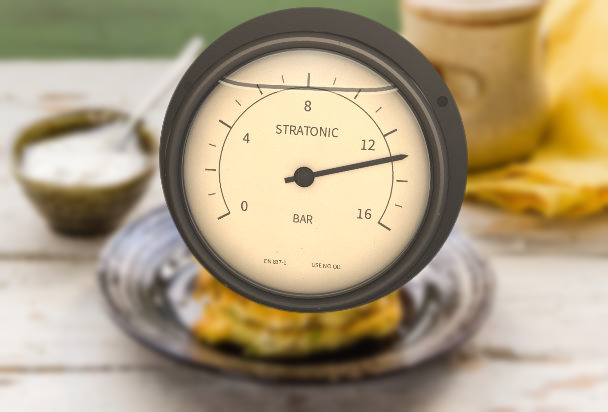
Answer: value=13 unit=bar
